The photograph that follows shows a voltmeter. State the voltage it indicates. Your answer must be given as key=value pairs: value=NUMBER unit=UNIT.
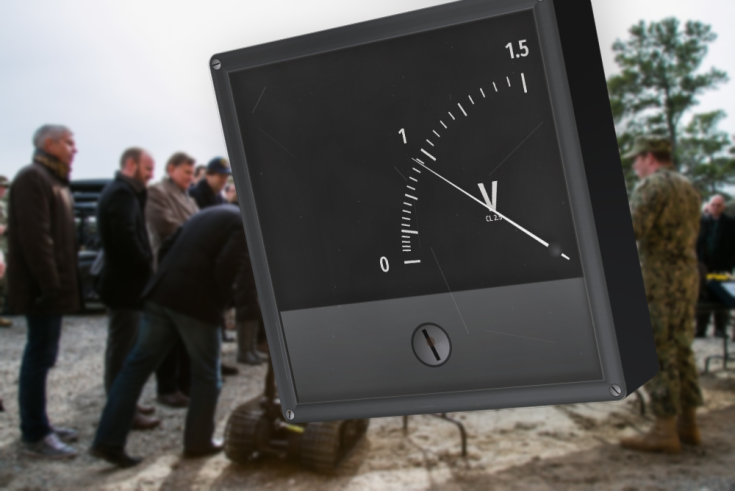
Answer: value=0.95 unit=V
